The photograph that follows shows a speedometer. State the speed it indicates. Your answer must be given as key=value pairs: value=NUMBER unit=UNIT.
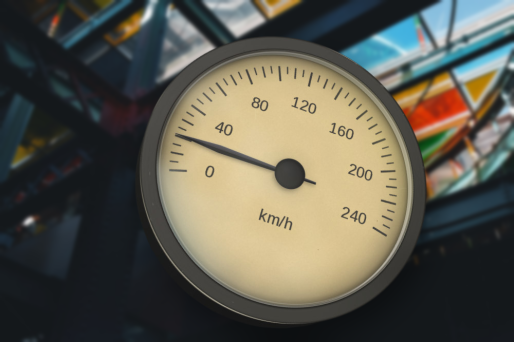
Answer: value=20 unit=km/h
